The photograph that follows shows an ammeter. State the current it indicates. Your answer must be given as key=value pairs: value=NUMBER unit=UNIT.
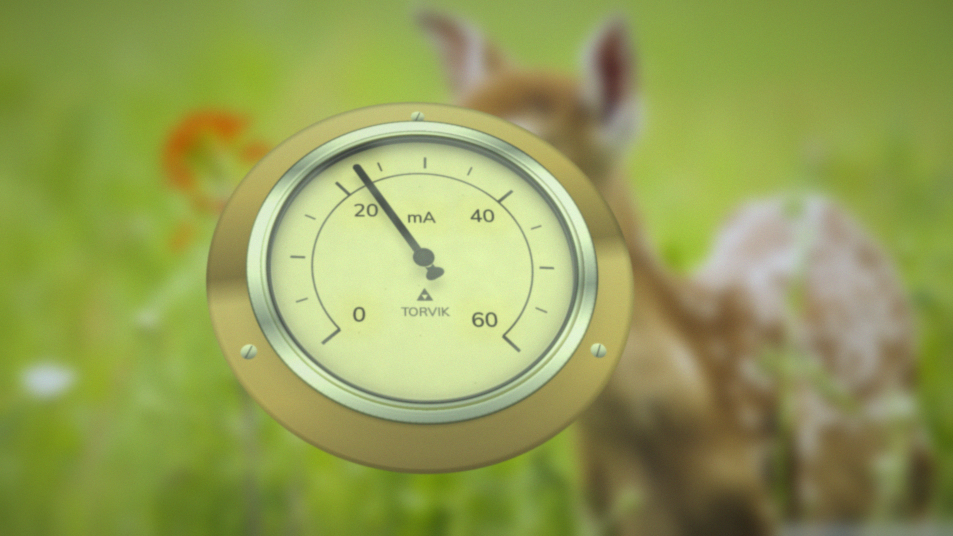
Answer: value=22.5 unit=mA
